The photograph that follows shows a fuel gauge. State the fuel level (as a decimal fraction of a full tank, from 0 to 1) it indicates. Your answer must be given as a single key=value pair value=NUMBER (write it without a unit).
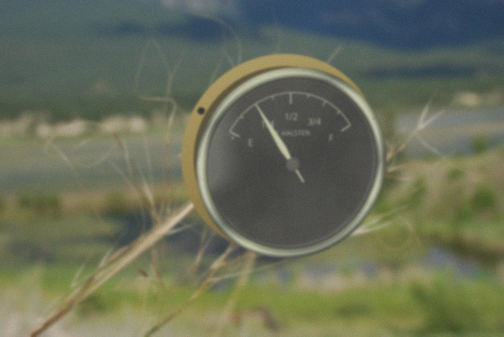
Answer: value=0.25
